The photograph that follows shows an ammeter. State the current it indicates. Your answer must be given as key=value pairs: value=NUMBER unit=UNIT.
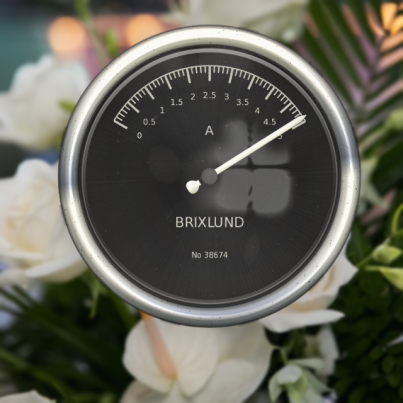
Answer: value=4.9 unit=A
